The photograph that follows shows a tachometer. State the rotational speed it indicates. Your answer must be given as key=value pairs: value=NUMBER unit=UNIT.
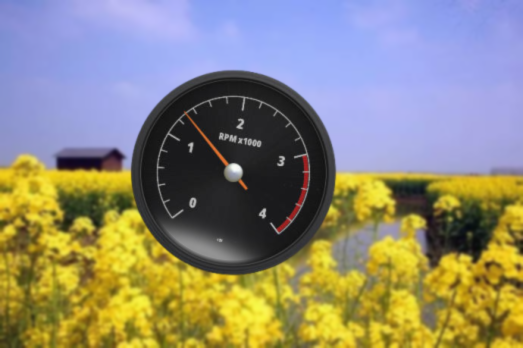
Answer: value=1300 unit=rpm
